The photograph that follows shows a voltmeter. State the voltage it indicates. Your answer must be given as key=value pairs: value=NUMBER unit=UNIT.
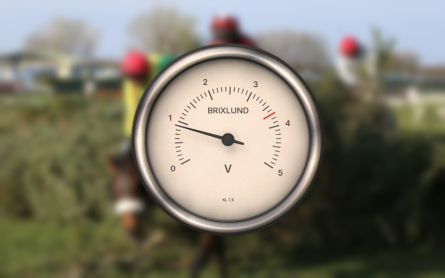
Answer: value=0.9 unit=V
